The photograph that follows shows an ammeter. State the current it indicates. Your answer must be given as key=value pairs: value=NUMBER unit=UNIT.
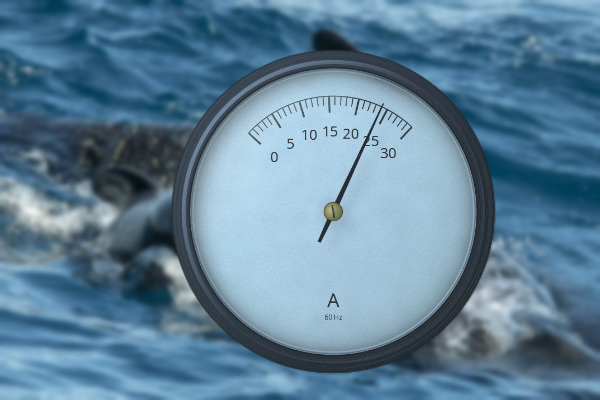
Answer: value=24 unit=A
